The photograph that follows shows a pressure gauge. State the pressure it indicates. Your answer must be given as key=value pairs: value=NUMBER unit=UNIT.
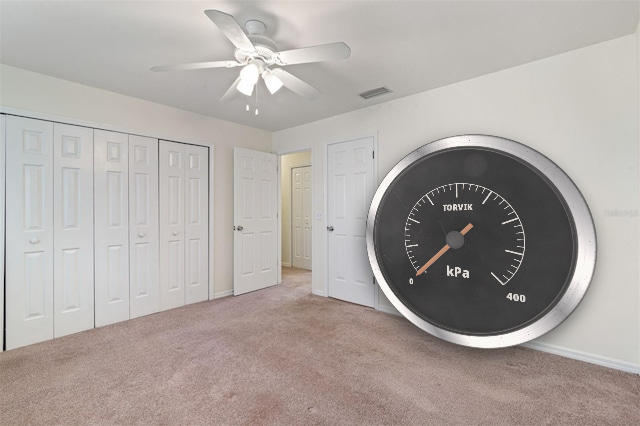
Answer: value=0 unit=kPa
